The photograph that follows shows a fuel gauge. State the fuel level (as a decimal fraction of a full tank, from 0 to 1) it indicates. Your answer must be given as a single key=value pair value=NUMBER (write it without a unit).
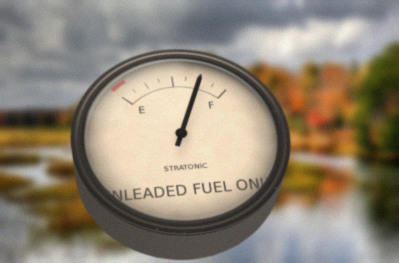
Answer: value=0.75
